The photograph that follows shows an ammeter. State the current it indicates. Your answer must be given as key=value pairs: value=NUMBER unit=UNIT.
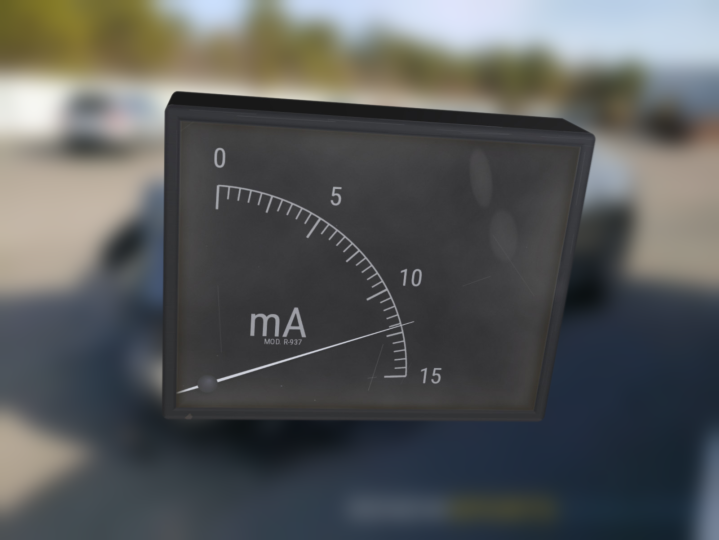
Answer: value=12 unit=mA
